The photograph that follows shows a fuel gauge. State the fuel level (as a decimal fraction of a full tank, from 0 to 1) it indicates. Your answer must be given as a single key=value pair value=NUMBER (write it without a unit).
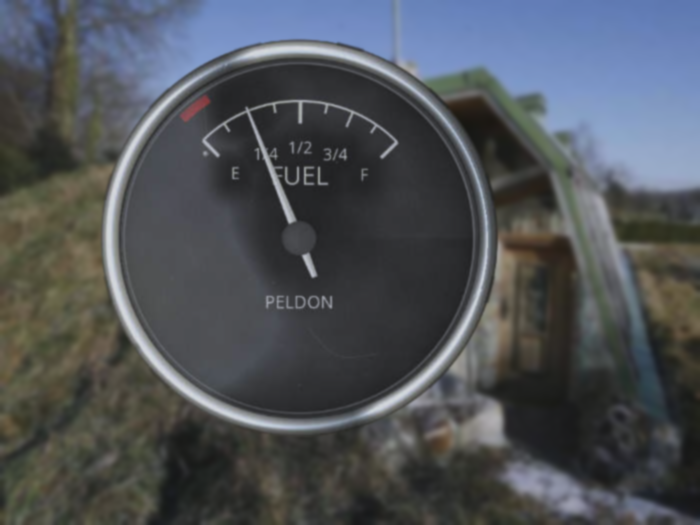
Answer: value=0.25
